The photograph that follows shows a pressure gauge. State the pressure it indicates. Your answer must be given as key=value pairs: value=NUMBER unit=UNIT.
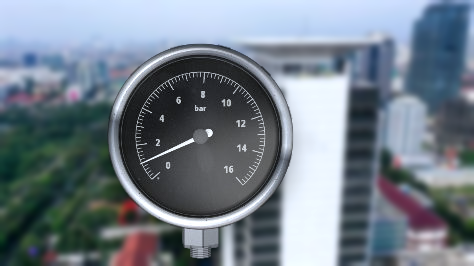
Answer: value=1 unit=bar
